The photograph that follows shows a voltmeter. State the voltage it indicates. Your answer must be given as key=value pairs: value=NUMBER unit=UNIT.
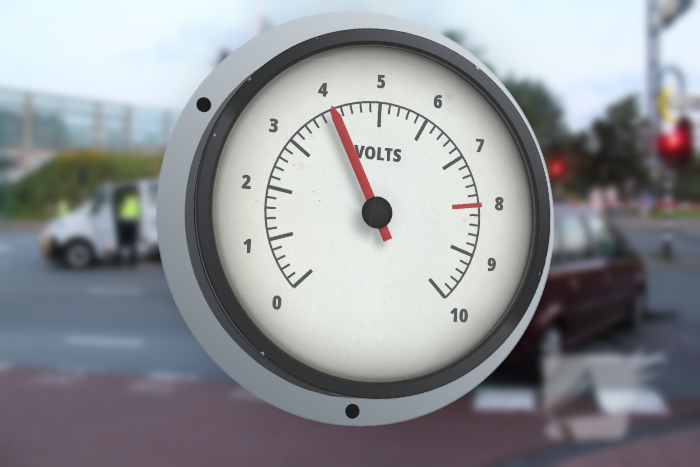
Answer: value=4 unit=V
